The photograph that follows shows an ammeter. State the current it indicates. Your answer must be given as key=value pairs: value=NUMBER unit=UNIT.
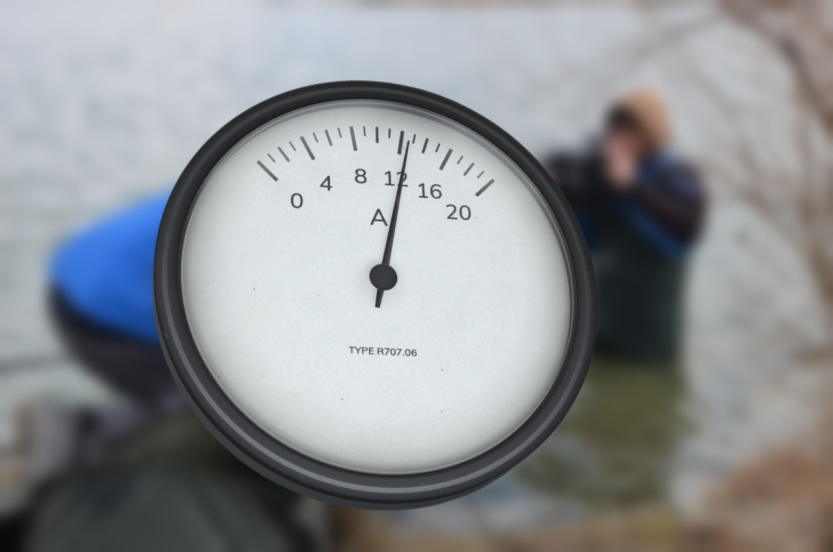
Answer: value=12.5 unit=A
